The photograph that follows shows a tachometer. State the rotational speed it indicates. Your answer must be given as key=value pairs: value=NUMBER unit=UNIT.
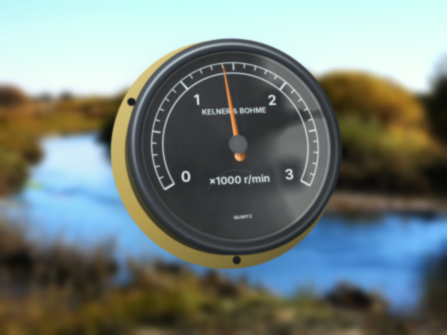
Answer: value=1400 unit=rpm
